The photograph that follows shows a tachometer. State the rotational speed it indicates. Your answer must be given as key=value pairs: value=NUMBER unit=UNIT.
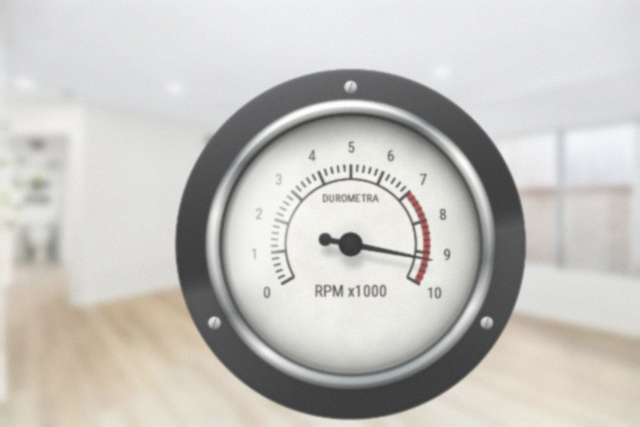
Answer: value=9200 unit=rpm
